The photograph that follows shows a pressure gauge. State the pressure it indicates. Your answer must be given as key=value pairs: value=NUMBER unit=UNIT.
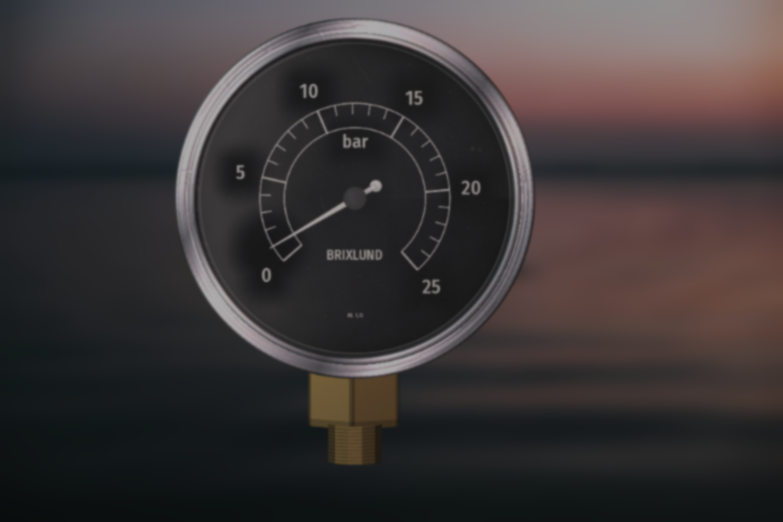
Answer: value=1 unit=bar
